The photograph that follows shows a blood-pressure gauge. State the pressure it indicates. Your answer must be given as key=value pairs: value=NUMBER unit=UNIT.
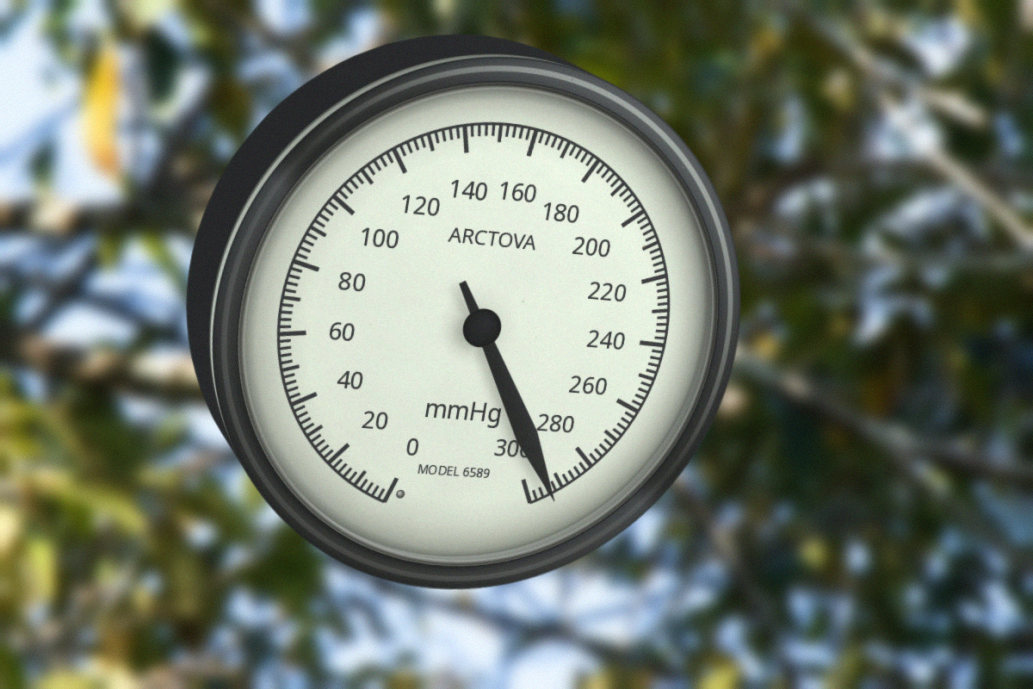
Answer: value=294 unit=mmHg
